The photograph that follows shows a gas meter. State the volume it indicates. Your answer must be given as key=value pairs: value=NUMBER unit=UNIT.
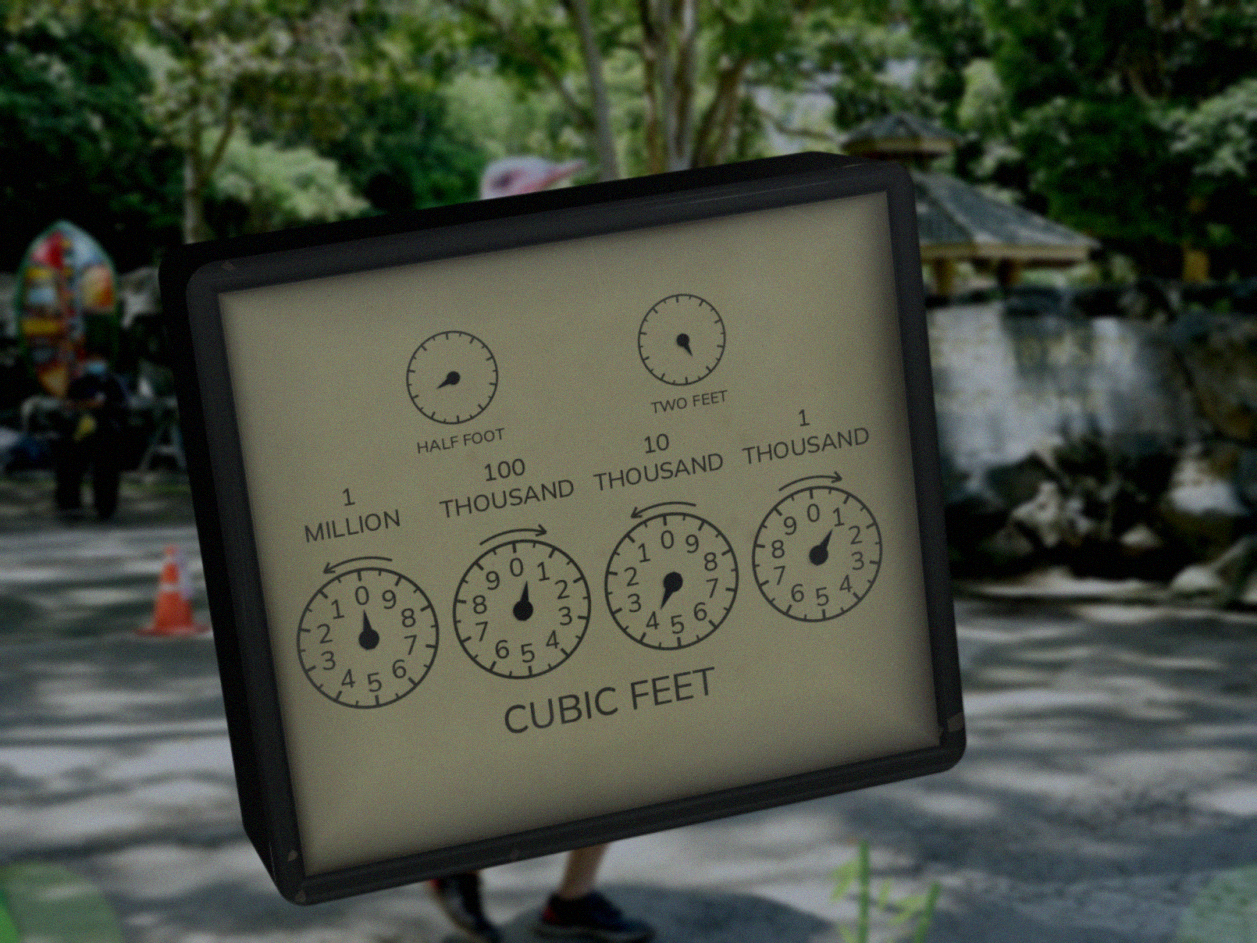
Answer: value=4100 unit=ft³
